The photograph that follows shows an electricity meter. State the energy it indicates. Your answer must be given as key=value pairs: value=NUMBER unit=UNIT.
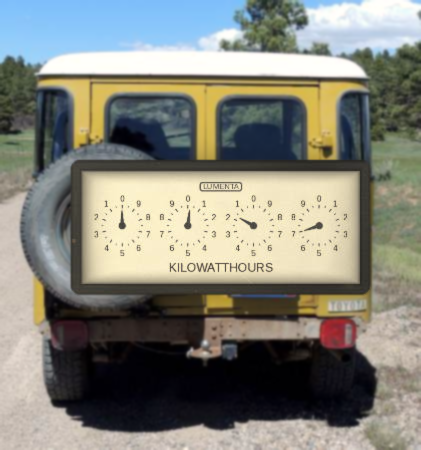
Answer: value=17 unit=kWh
